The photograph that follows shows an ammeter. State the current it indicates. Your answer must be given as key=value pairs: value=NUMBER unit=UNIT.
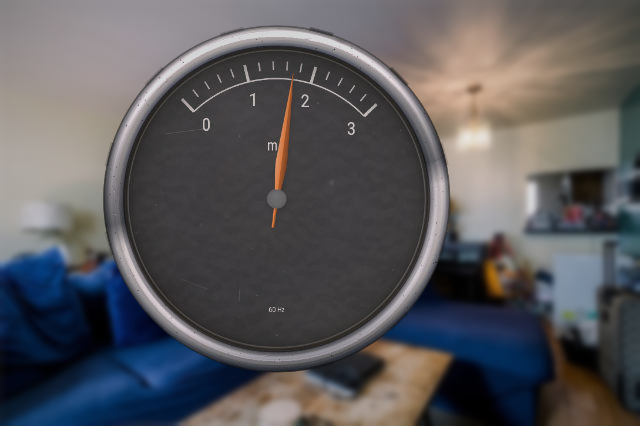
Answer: value=1.7 unit=mA
